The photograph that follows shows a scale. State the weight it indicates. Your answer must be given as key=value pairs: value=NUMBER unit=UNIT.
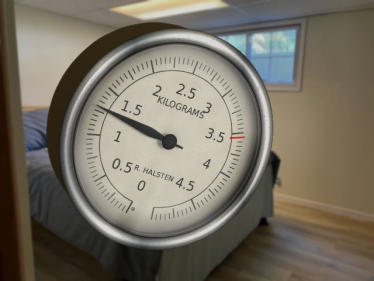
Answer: value=1.3 unit=kg
